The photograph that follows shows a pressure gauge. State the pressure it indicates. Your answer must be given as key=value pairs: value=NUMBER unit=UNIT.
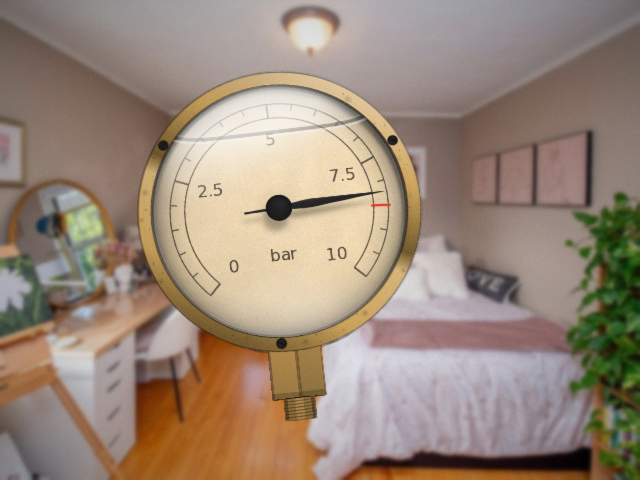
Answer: value=8.25 unit=bar
